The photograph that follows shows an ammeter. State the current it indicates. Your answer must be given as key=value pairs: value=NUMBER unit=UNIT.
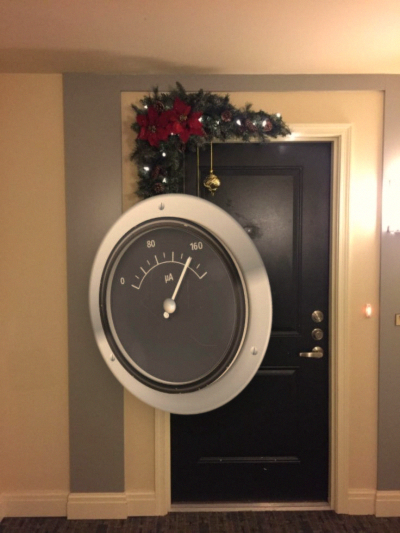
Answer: value=160 unit=µA
